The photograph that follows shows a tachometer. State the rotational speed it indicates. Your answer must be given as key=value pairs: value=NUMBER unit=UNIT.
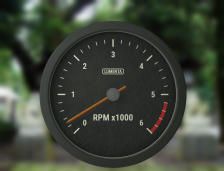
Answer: value=300 unit=rpm
